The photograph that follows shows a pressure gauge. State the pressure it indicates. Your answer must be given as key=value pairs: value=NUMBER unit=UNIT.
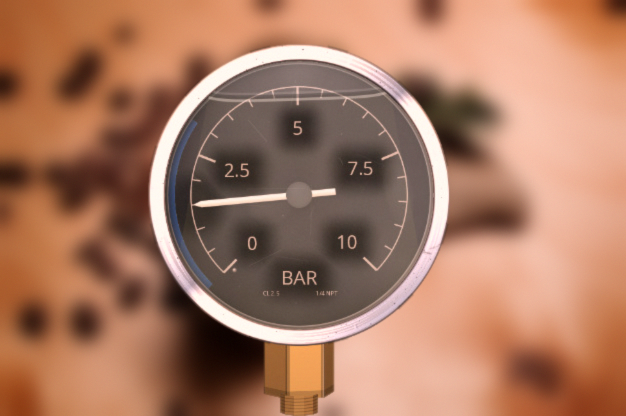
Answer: value=1.5 unit=bar
